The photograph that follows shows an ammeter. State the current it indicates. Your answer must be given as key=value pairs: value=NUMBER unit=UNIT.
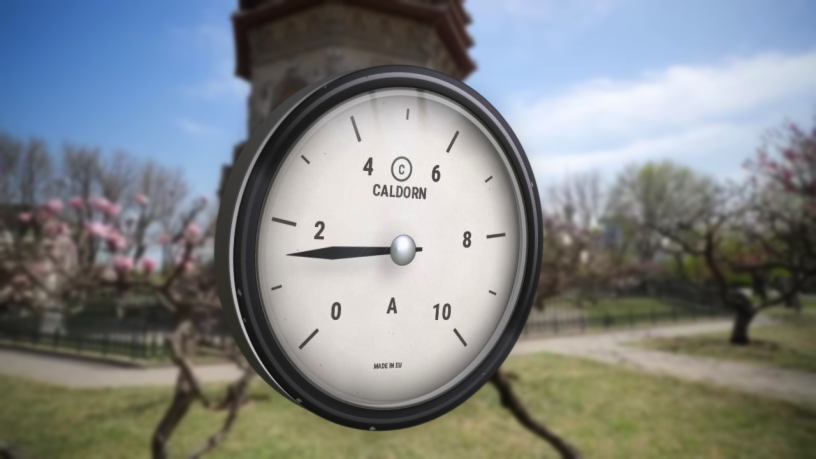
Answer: value=1.5 unit=A
